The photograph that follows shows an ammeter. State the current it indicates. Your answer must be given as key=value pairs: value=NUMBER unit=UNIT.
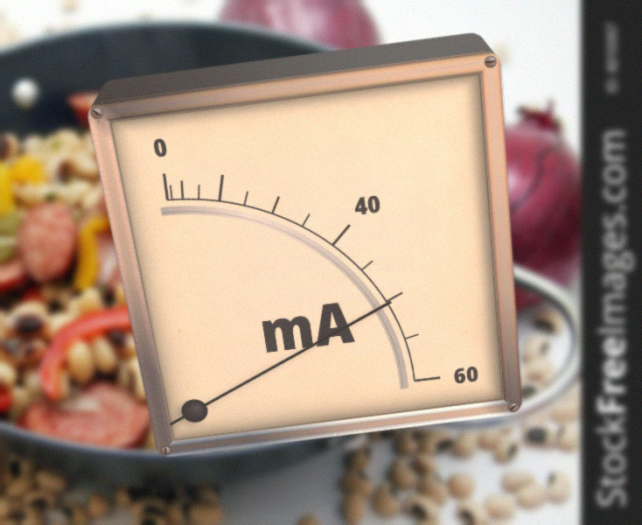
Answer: value=50 unit=mA
